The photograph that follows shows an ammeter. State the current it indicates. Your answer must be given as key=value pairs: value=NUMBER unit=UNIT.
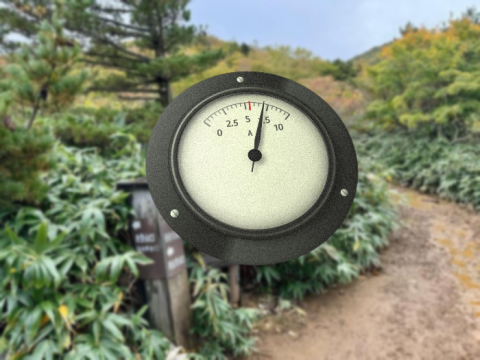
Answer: value=7 unit=A
